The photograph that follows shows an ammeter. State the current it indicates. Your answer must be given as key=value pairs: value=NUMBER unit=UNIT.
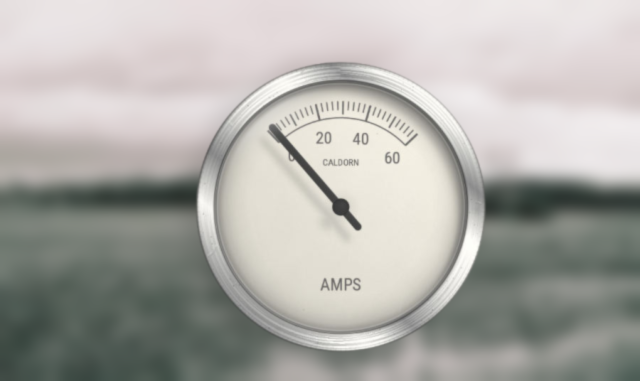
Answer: value=2 unit=A
